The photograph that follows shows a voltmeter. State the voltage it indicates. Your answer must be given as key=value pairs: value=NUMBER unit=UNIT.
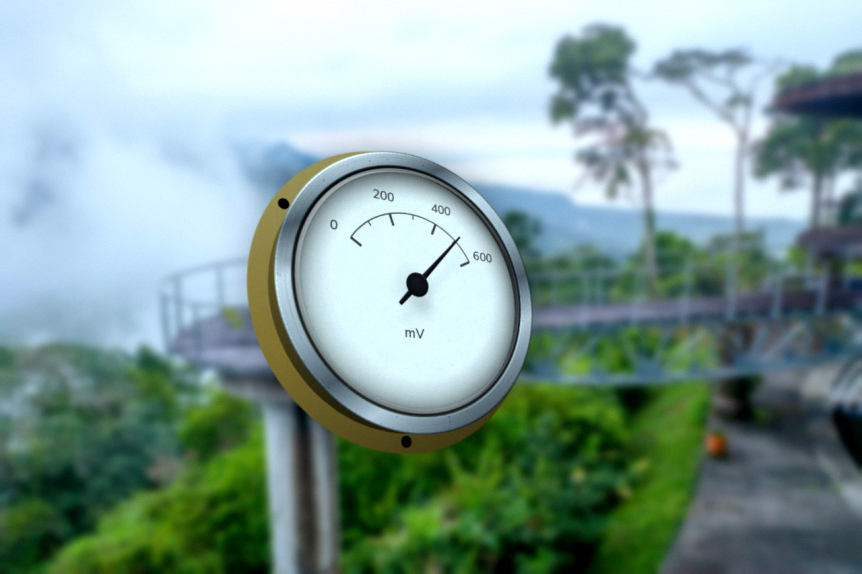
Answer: value=500 unit=mV
